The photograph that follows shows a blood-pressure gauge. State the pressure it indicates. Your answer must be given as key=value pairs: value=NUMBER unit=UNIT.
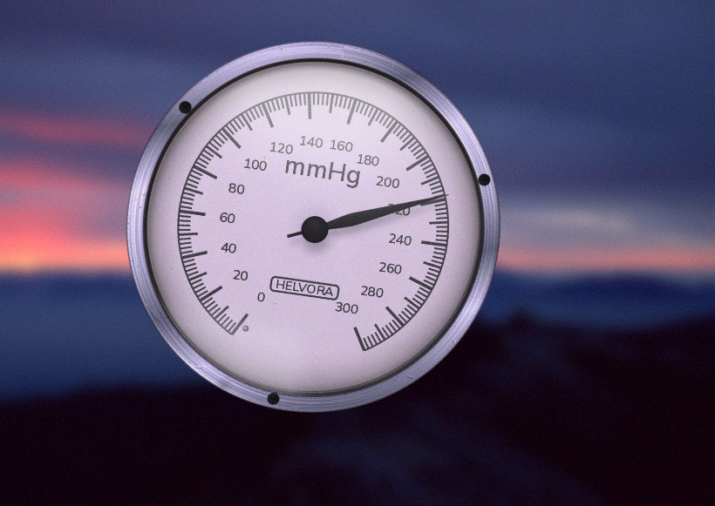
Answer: value=218 unit=mmHg
